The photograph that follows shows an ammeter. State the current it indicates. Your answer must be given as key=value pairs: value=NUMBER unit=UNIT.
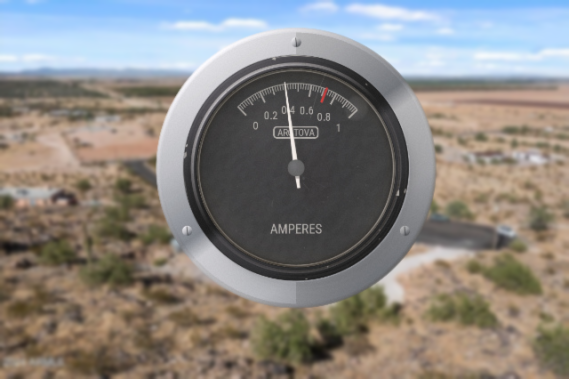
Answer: value=0.4 unit=A
